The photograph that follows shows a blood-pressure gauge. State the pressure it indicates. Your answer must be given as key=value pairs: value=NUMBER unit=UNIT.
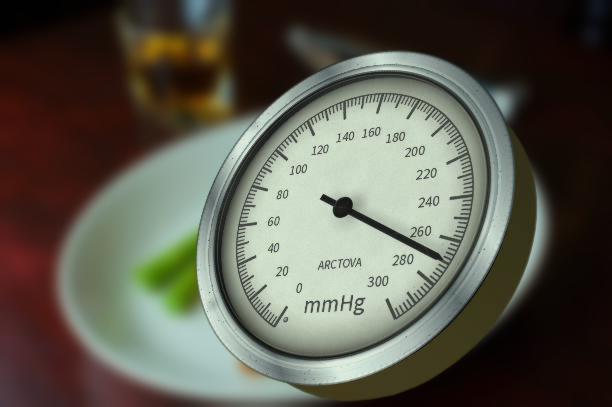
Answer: value=270 unit=mmHg
